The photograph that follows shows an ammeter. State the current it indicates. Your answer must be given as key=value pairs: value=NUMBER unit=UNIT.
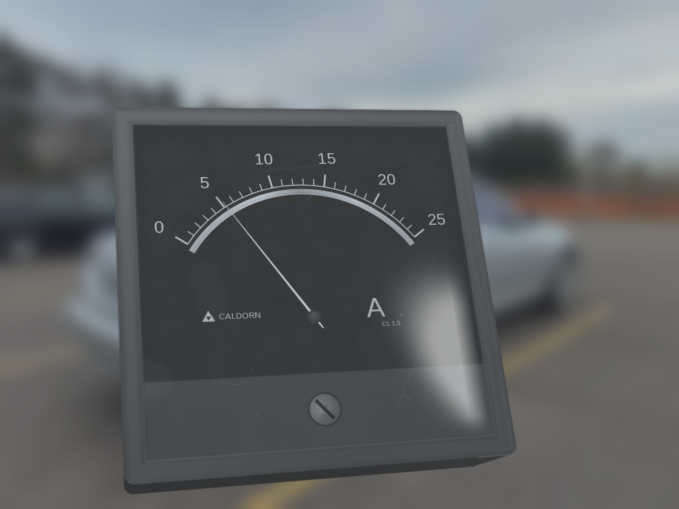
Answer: value=5 unit=A
